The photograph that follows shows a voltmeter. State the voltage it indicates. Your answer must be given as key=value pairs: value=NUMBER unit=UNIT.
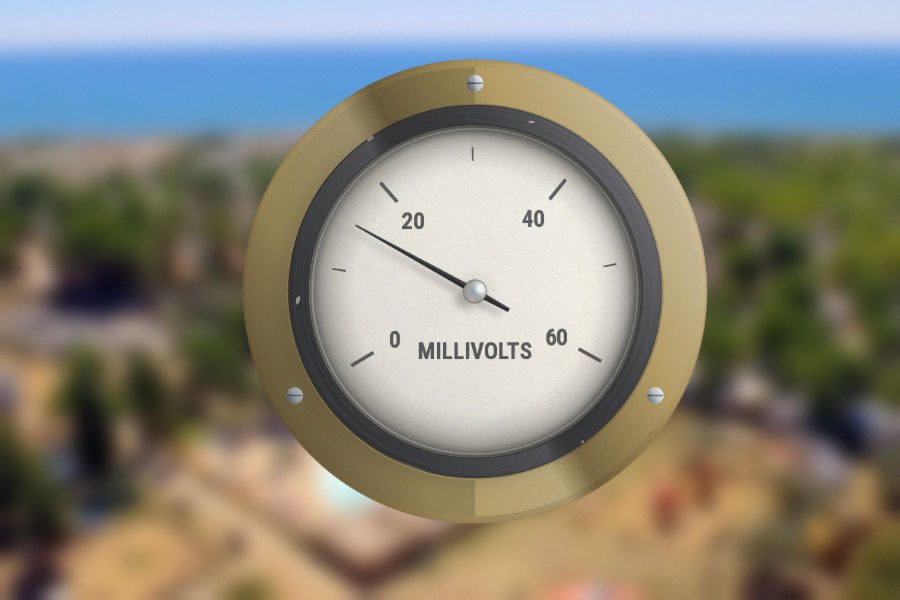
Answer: value=15 unit=mV
